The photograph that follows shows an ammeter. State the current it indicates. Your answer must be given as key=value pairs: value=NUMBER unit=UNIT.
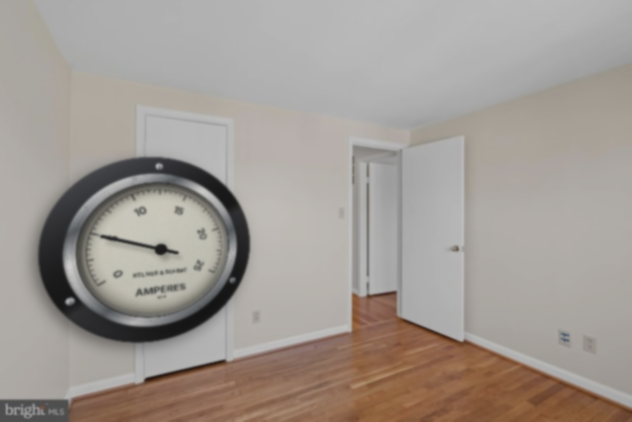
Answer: value=5 unit=A
